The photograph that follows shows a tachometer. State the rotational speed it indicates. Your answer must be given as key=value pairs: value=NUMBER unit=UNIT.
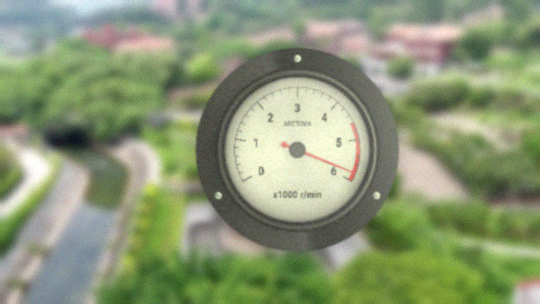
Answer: value=5800 unit=rpm
